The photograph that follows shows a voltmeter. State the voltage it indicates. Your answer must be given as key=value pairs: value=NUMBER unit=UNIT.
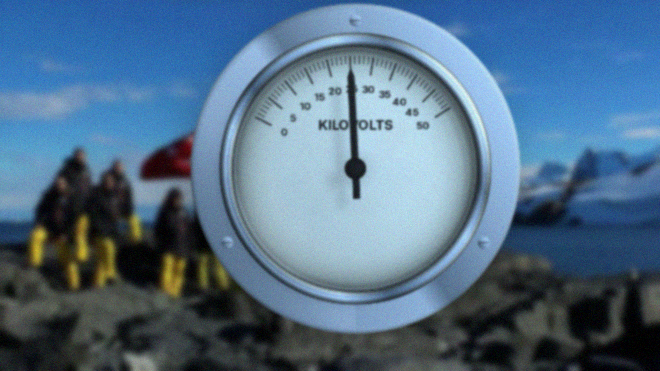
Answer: value=25 unit=kV
